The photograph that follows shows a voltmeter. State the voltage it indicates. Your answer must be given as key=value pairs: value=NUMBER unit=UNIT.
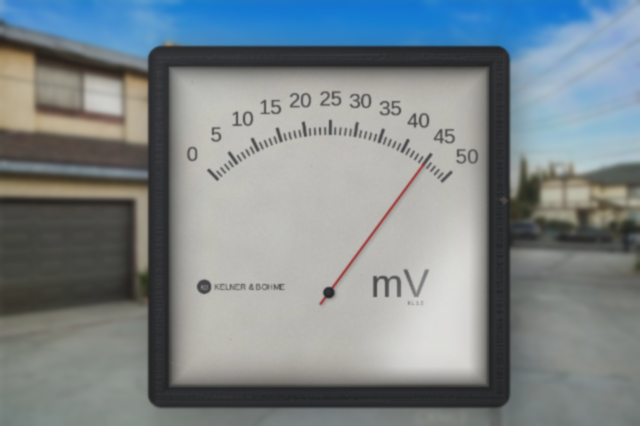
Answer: value=45 unit=mV
